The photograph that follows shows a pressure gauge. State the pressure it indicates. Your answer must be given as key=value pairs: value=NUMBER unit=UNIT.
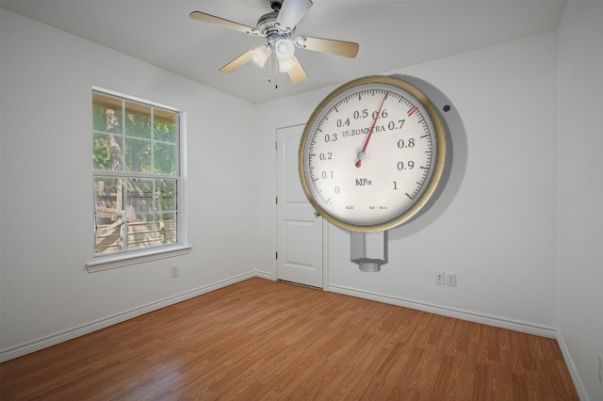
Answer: value=0.6 unit=MPa
